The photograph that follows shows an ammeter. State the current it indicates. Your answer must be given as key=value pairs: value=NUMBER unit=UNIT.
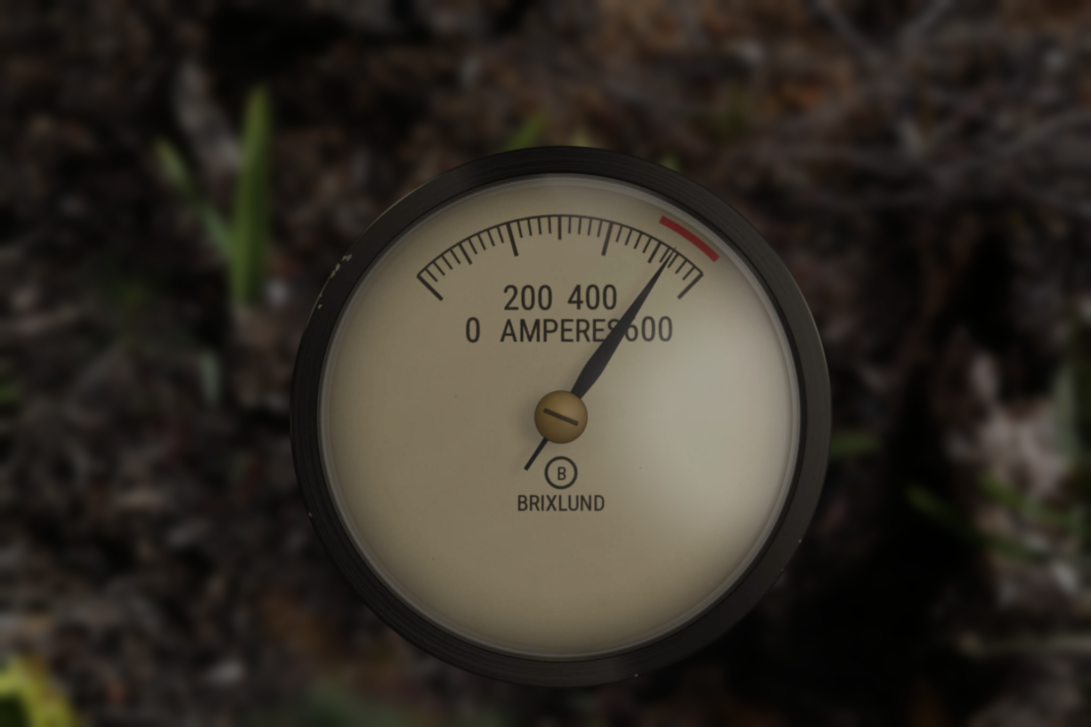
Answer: value=530 unit=A
